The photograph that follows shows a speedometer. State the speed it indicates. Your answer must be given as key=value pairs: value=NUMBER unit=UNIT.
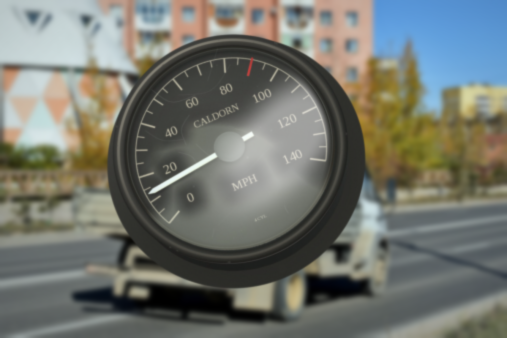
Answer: value=12.5 unit=mph
